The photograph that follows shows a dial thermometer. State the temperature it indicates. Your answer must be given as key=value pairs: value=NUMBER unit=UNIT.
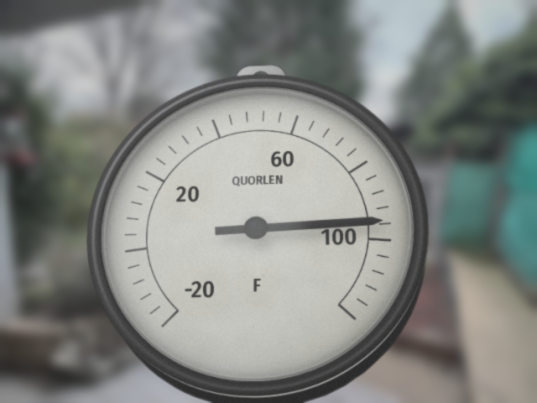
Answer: value=96 unit=°F
